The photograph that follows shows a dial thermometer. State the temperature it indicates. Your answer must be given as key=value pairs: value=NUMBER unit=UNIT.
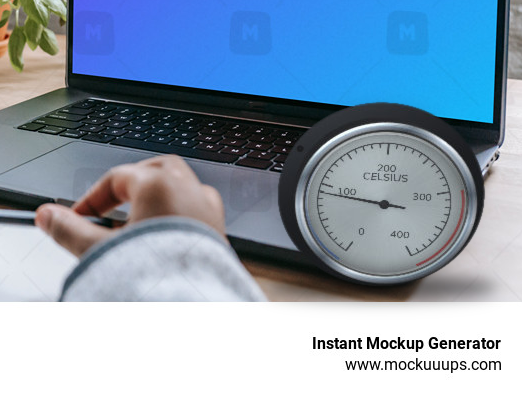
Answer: value=90 unit=°C
